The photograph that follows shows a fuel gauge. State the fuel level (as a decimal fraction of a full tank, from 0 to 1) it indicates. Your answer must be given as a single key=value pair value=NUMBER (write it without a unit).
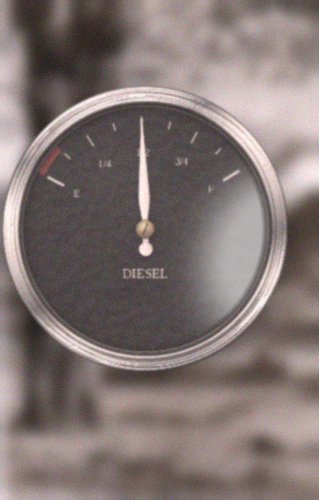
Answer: value=0.5
